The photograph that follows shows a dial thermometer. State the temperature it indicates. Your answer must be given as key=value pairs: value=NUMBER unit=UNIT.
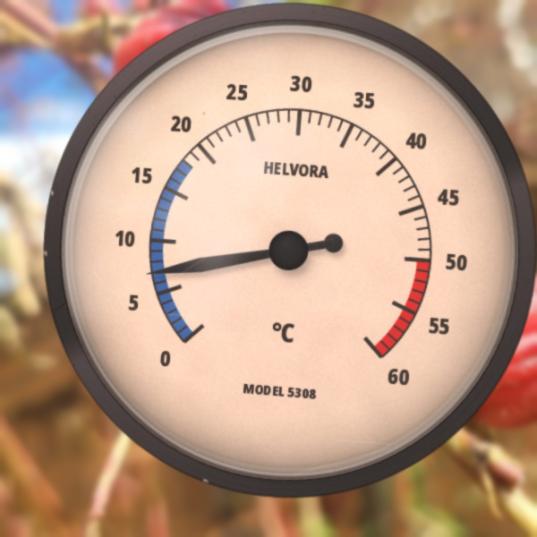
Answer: value=7 unit=°C
